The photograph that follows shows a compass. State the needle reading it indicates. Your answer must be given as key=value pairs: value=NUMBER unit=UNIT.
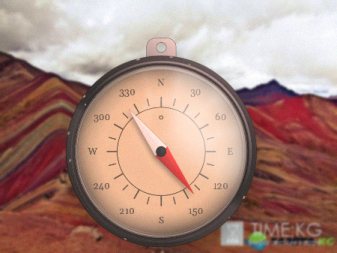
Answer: value=142.5 unit=°
